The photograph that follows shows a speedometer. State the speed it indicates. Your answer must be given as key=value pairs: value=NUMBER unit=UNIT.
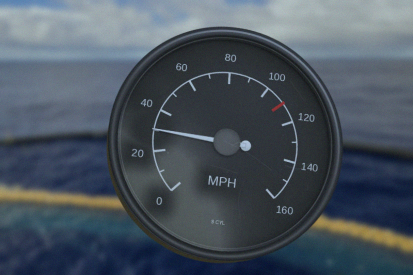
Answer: value=30 unit=mph
